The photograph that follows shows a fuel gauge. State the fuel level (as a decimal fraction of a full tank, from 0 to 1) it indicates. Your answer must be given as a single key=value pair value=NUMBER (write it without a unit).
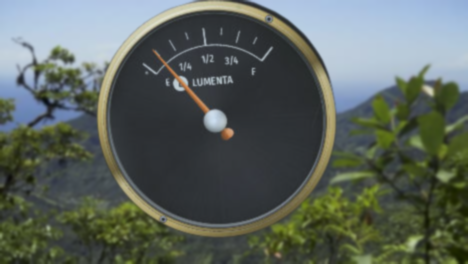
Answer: value=0.125
